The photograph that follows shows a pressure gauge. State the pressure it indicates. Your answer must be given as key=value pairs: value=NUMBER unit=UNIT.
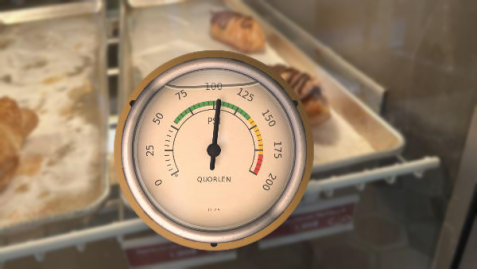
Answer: value=105 unit=psi
